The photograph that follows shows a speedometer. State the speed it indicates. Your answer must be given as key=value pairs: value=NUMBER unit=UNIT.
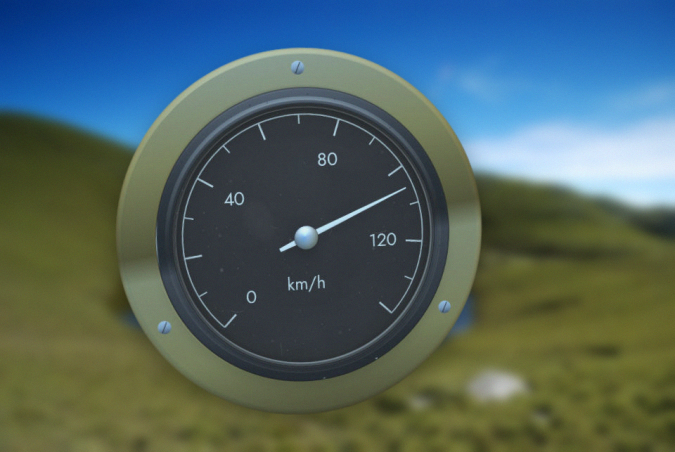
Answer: value=105 unit=km/h
